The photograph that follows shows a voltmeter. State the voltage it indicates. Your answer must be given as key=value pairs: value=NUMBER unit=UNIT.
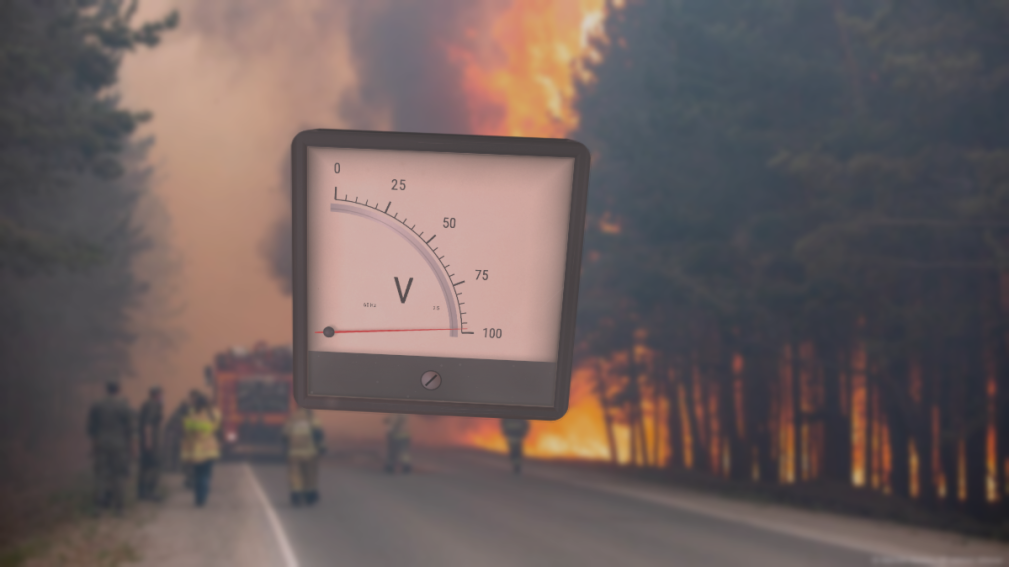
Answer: value=97.5 unit=V
